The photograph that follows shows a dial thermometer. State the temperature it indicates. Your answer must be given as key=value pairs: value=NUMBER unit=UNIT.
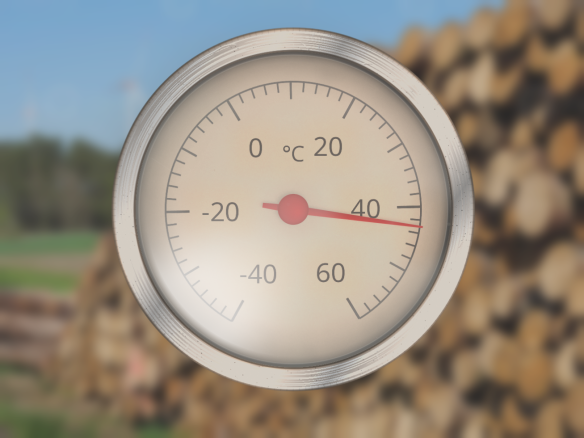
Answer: value=43 unit=°C
